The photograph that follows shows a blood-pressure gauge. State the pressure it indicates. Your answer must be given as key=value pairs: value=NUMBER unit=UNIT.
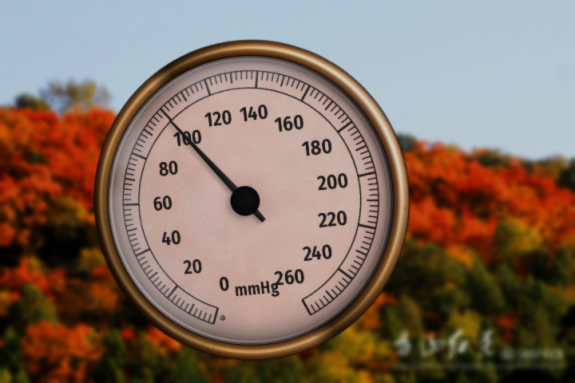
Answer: value=100 unit=mmHg
